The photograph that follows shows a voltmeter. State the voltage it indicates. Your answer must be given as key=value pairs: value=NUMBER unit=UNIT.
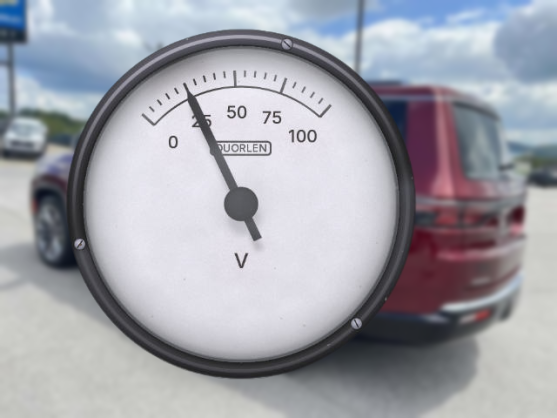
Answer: value=25 unit=V
